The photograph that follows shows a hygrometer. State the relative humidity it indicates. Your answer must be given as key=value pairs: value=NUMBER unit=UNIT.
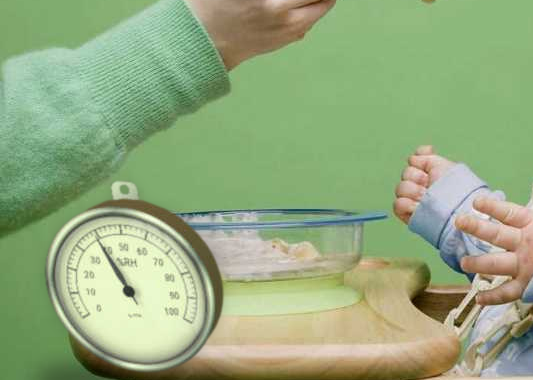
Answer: value=40 unit=%
